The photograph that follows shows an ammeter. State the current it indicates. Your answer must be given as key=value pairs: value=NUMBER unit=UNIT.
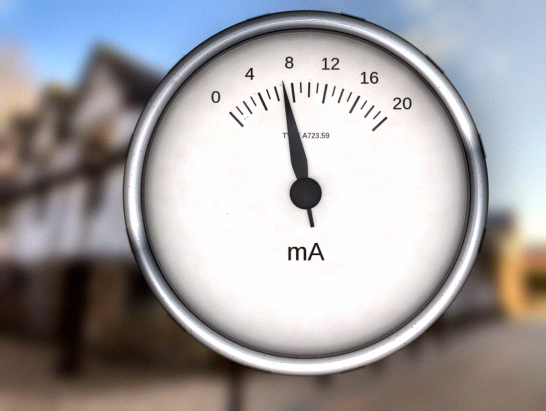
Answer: value=7 unit=mA
